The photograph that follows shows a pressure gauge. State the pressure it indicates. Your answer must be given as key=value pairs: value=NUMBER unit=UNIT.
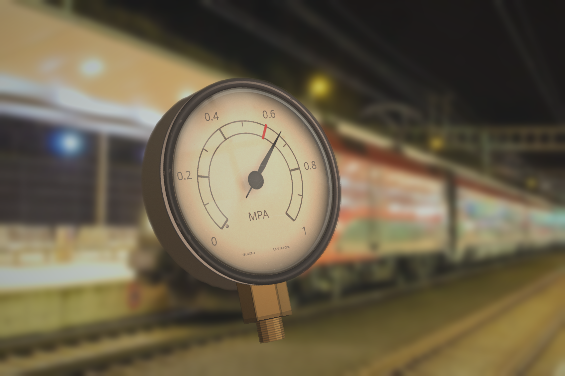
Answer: value=0.65 unit=MPa
